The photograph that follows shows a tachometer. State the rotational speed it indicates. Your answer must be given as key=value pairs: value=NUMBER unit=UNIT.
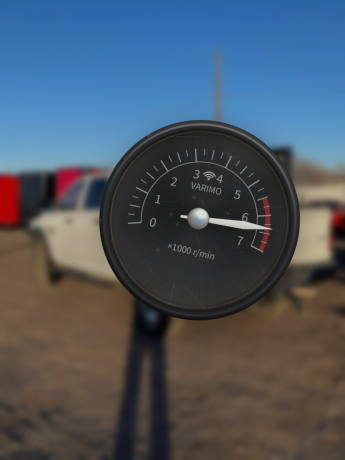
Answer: value=6375 unit=rpm
